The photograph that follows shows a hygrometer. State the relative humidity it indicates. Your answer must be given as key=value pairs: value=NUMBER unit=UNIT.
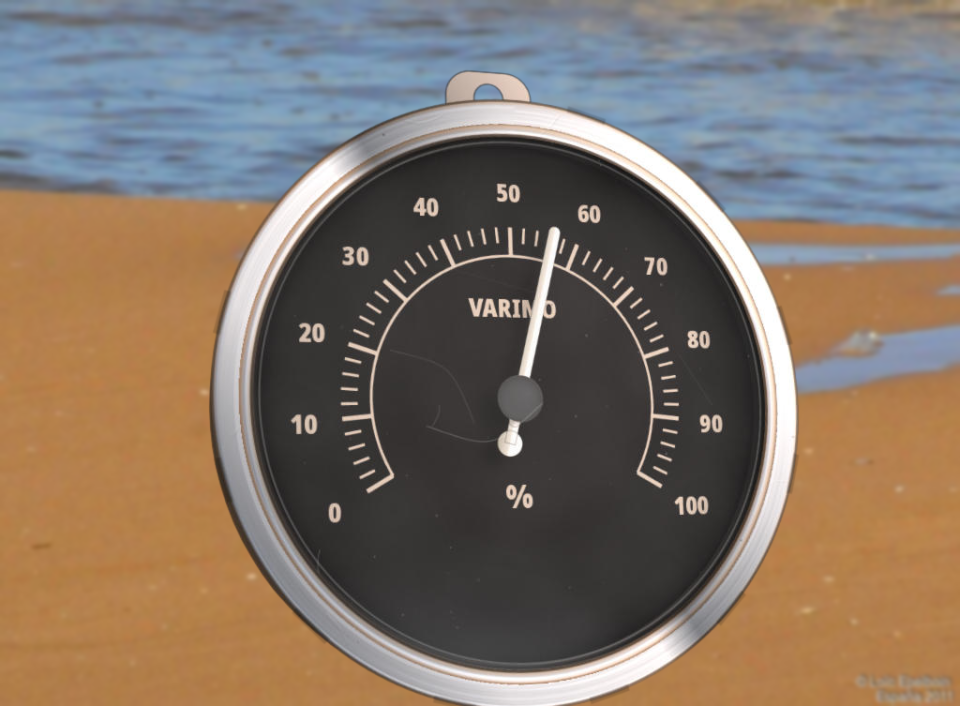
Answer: value=56 unit=%
